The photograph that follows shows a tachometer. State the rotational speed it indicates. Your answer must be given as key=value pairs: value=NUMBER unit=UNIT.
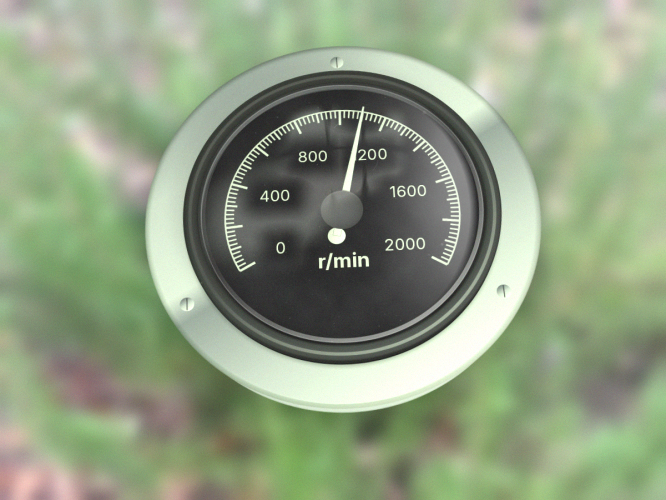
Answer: value=1100 unit=rpm
